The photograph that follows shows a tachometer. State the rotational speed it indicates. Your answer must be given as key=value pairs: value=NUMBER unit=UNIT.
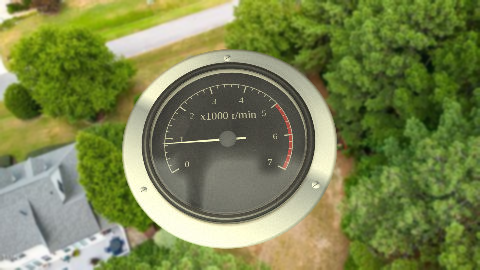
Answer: value=800 unit=rpm
